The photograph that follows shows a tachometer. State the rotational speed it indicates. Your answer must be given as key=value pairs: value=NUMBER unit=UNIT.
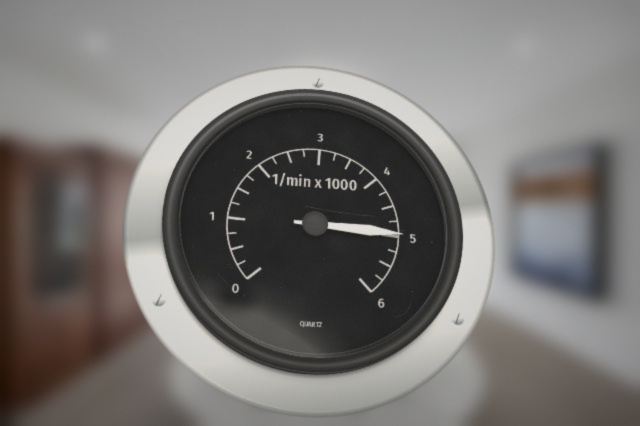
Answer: value=5000 unit=rpm
